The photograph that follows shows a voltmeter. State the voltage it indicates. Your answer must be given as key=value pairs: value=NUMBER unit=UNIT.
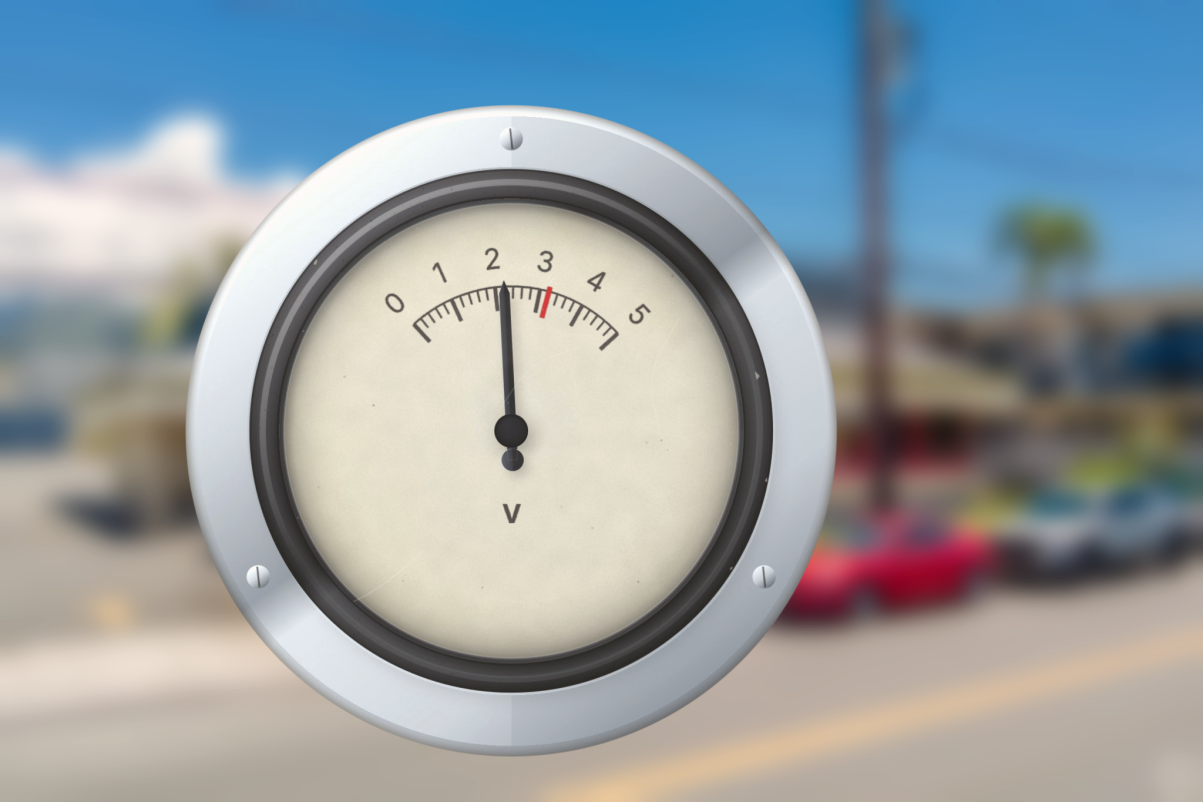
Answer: value=2.2 unit=V
